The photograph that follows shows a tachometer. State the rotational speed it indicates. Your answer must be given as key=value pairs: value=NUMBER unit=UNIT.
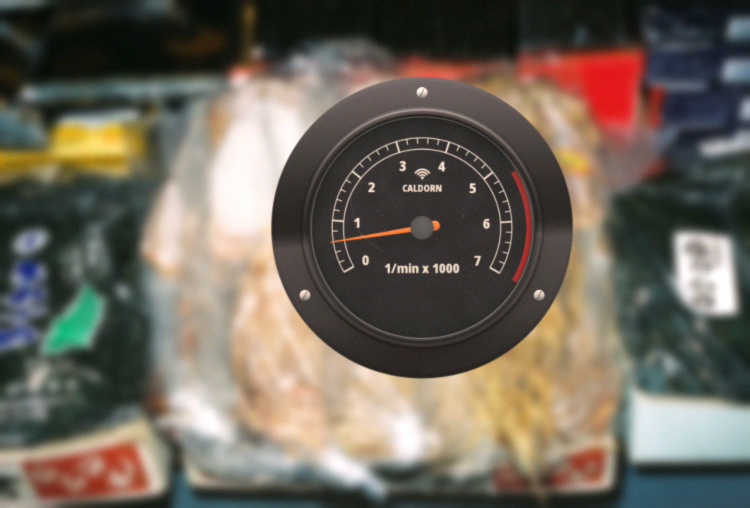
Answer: value=600 unit=rpm
